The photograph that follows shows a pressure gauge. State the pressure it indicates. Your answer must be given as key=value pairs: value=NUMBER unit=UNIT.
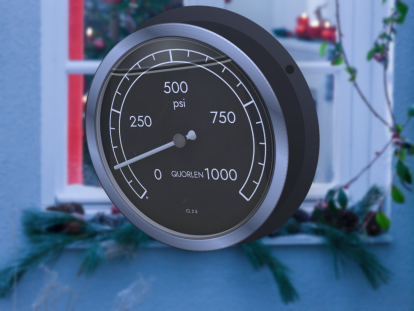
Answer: value=100 unit=psi
